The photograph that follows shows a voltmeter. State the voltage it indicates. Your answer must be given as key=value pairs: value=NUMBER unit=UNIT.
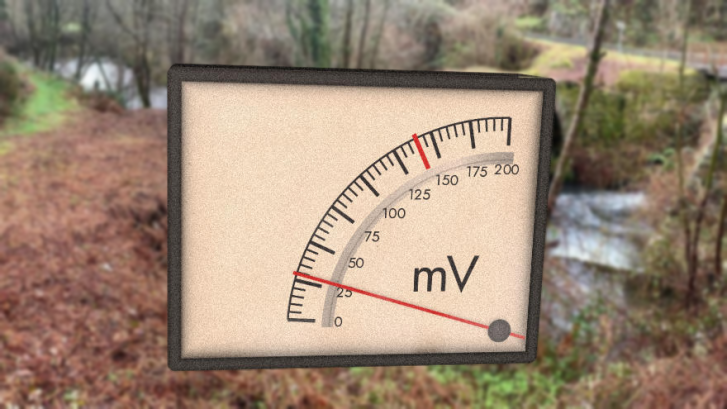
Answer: value=30 unit=mV
